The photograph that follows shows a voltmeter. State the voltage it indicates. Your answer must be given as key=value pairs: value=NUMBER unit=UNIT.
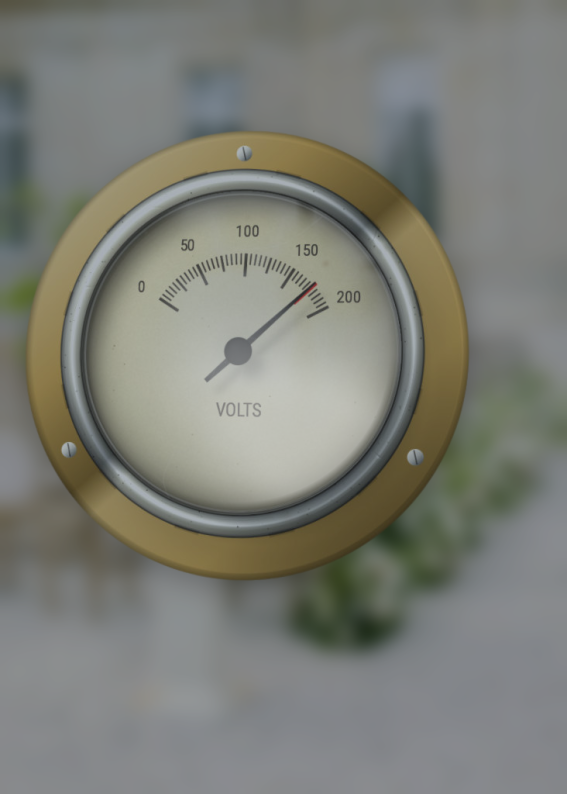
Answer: value=175 unit=V
